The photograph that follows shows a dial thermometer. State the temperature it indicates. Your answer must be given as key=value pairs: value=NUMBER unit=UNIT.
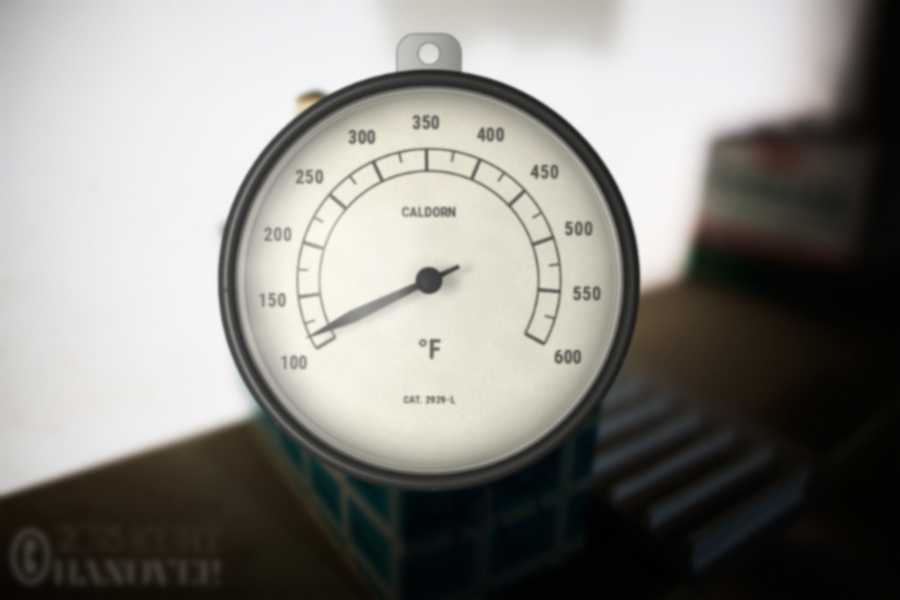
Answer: value=112.5 unit=°F
